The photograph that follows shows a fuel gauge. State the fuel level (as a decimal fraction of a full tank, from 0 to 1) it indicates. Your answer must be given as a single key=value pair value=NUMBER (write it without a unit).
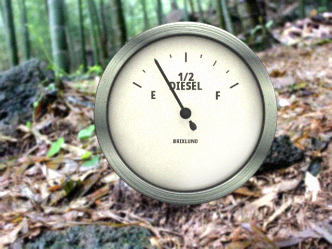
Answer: value=0.25
